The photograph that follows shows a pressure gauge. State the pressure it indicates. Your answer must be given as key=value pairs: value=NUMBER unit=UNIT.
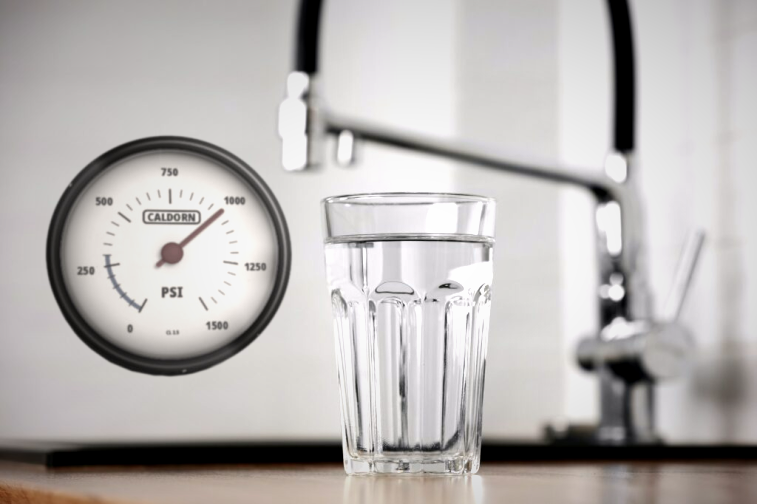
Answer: value=1000 unit=psi
